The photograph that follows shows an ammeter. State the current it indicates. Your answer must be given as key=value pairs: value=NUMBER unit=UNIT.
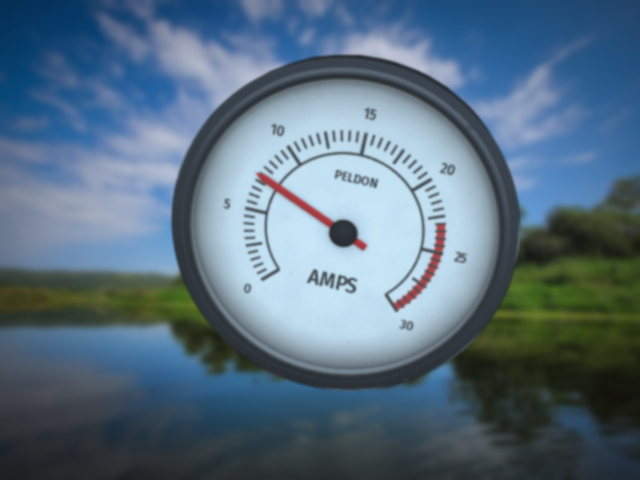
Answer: value=7.5 unit=A
